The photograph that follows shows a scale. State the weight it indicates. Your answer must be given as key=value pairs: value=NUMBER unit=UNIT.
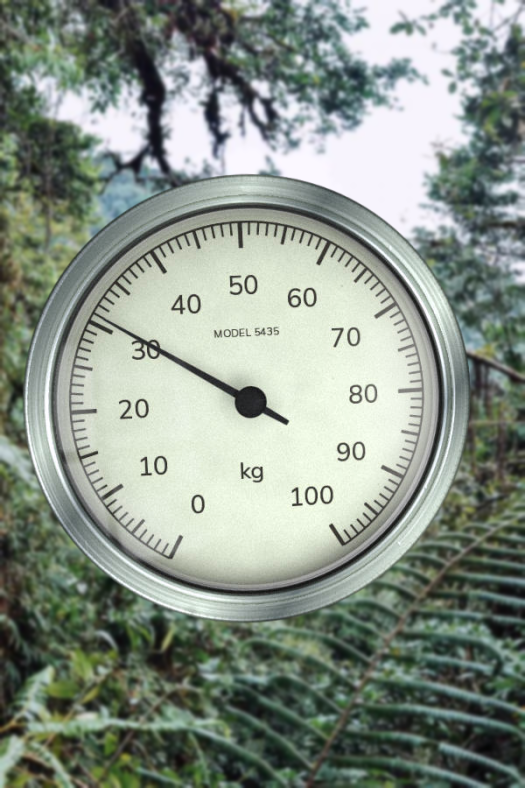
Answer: value=31 unit=kg
